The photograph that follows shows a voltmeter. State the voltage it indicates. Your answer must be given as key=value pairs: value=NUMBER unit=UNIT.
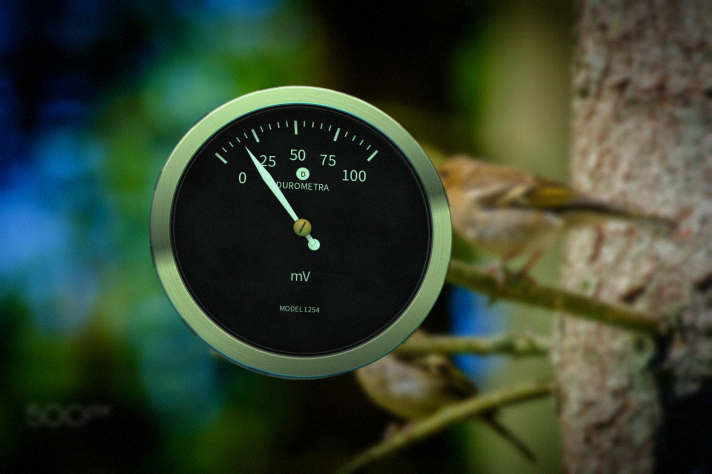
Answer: value=15 unit=mV
